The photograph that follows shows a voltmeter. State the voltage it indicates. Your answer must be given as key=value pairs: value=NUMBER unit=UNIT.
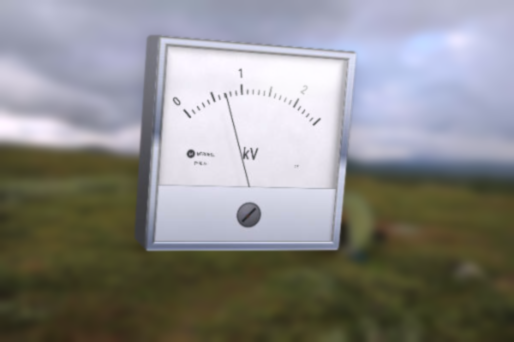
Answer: value=0.7 unit=kV
